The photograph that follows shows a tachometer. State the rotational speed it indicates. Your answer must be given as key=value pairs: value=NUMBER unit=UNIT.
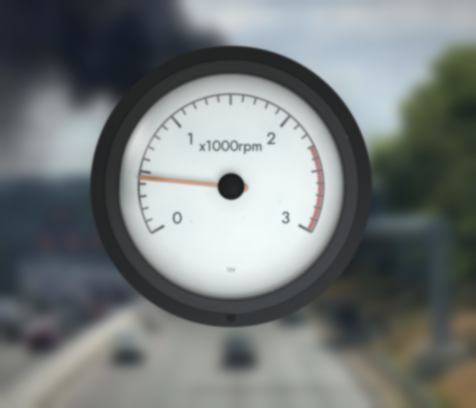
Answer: value=450 unit=rpm
